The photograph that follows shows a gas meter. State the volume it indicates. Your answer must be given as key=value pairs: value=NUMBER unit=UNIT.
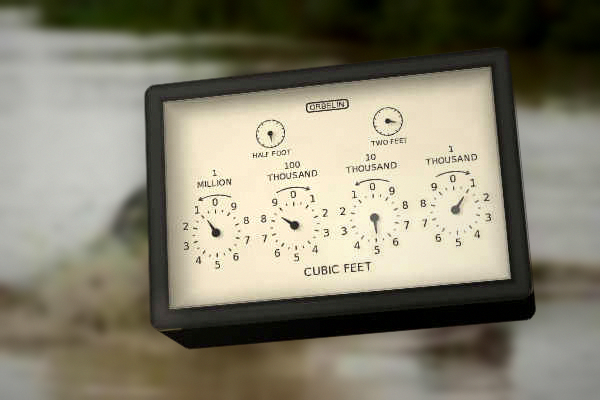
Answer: value=85100 unit=ft³
